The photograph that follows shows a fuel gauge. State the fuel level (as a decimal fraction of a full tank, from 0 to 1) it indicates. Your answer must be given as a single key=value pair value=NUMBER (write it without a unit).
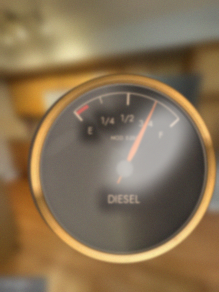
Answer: value=0.75
